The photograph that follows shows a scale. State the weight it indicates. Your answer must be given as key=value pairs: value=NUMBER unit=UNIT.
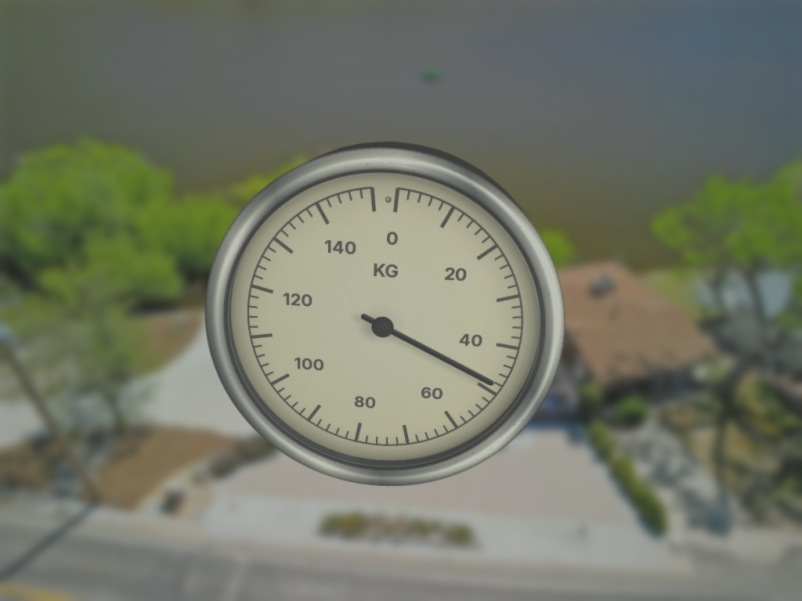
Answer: value=48 unit=kg
